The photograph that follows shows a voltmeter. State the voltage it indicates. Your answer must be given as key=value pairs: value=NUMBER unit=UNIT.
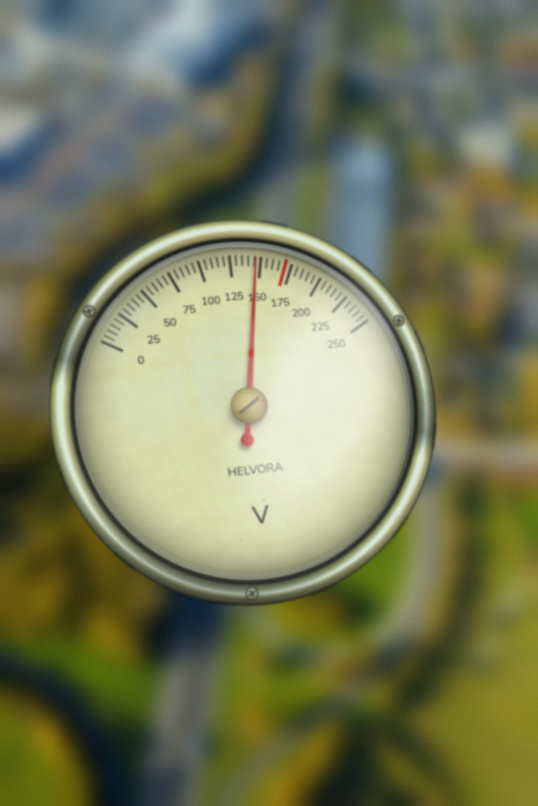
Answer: value=145 unit=V
